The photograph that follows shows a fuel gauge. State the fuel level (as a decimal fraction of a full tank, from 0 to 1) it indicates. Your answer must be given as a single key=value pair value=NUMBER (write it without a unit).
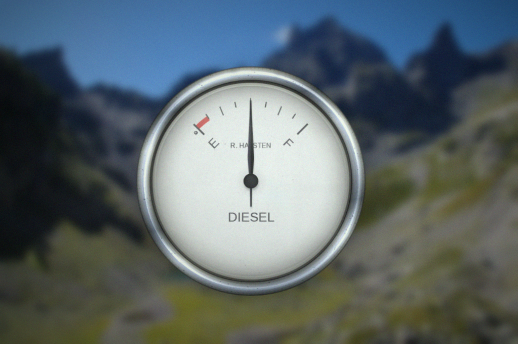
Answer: value=0.5
